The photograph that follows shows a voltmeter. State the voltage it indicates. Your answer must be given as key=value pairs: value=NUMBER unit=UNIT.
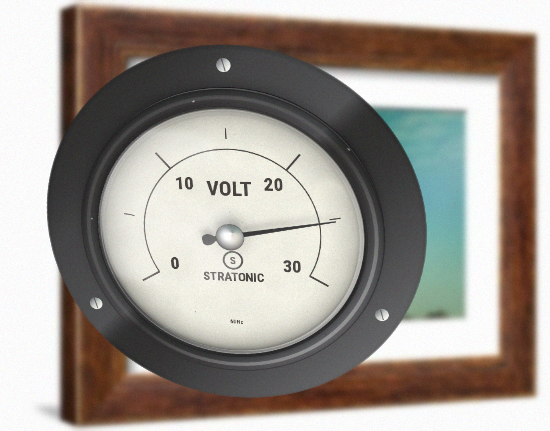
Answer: value=25 unit=V
